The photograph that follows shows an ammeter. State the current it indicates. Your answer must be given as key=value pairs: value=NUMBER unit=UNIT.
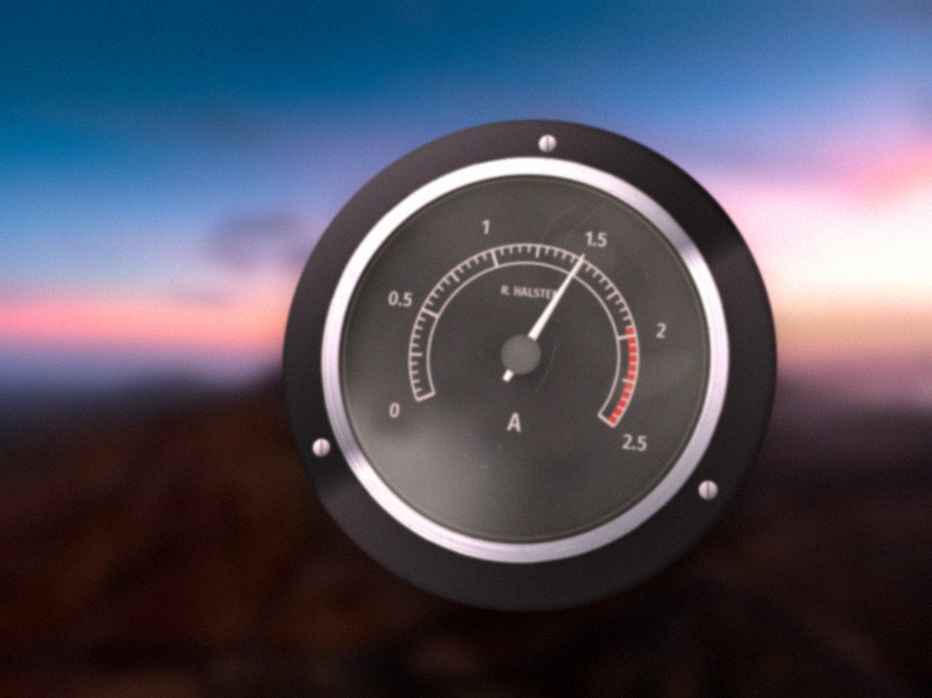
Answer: value=1.5 unit=A
